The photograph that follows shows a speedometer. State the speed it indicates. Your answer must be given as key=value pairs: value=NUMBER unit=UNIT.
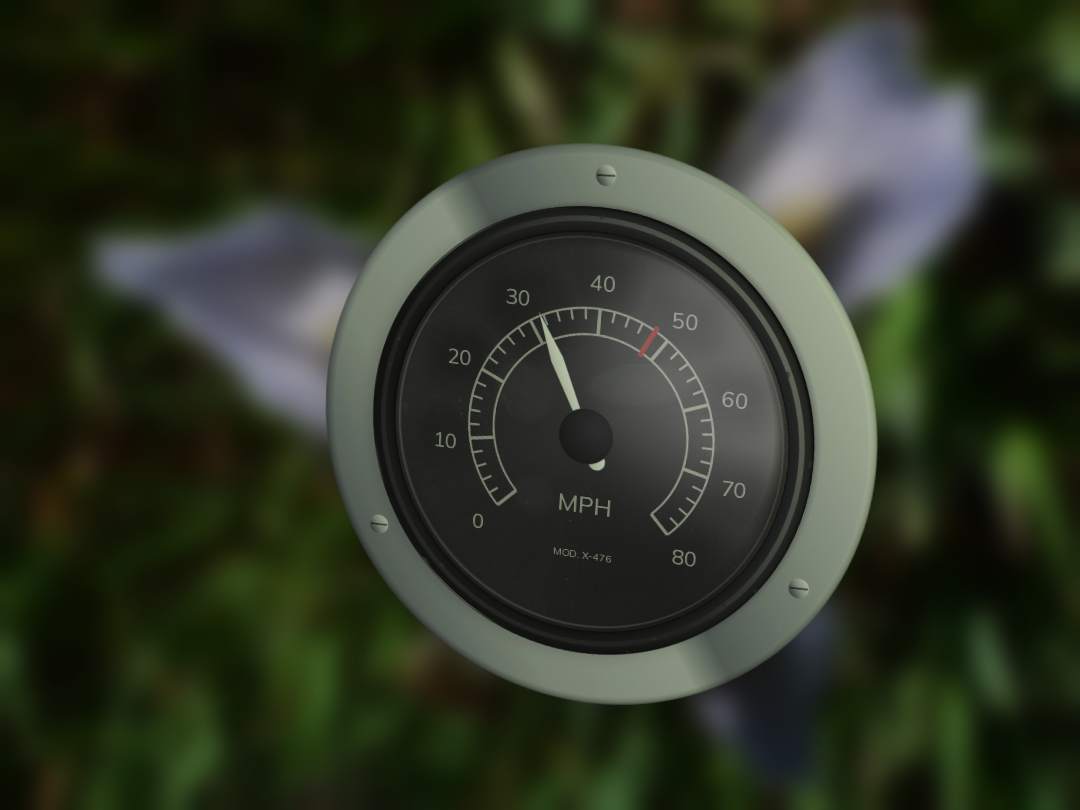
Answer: value=32 unit=mph
